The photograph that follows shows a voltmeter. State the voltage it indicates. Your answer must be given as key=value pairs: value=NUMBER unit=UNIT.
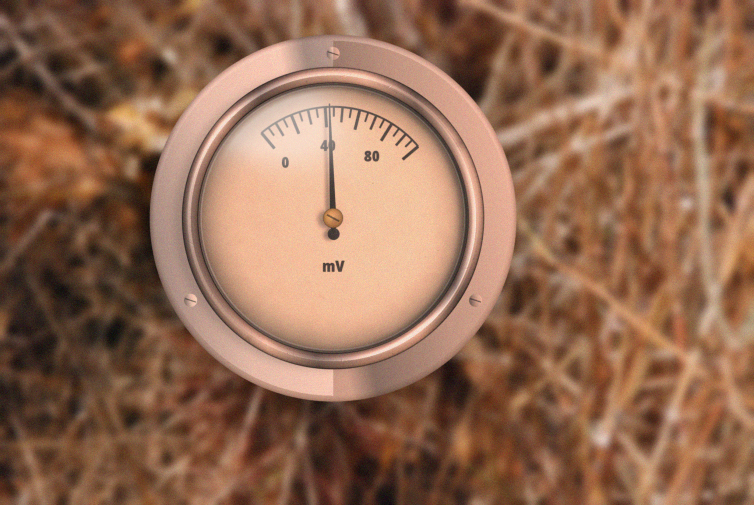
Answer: value=42.5 unit=mV
